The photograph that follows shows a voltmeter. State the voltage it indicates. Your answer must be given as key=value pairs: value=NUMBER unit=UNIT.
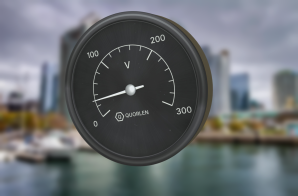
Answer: value=30 unit=V
